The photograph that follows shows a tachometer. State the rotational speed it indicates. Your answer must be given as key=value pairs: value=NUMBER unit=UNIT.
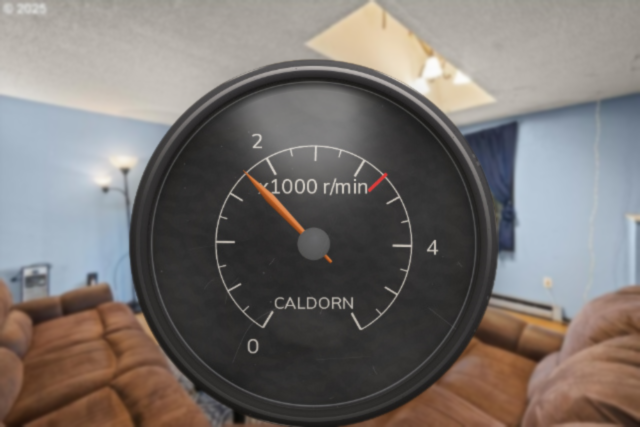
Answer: value=1750 unit=rpm
